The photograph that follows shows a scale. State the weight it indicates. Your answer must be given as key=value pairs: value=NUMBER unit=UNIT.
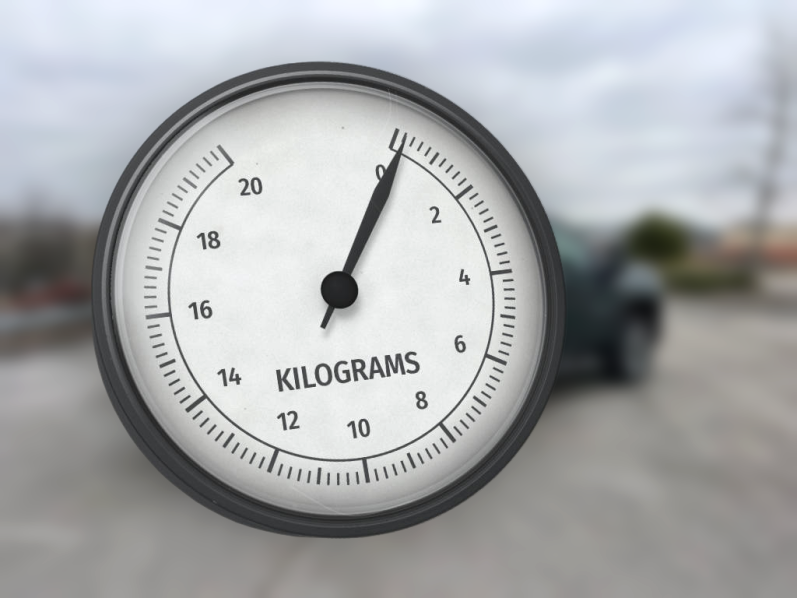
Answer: value=0.2 unit=kg
